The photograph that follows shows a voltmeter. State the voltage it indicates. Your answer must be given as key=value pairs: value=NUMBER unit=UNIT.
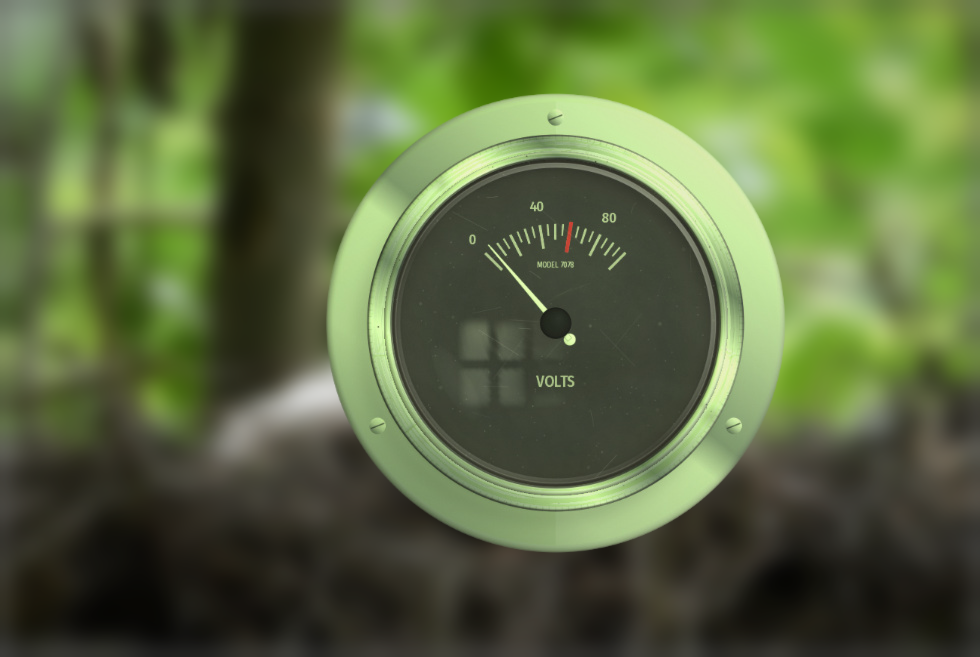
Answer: value=5 unit=V
